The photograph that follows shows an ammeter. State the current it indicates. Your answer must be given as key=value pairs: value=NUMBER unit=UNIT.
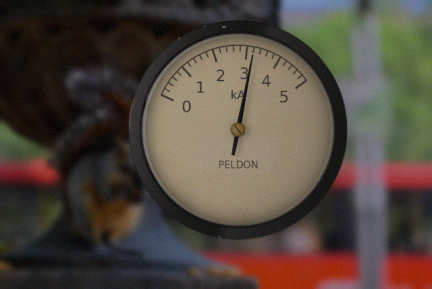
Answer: value=3.2 unit=kA
